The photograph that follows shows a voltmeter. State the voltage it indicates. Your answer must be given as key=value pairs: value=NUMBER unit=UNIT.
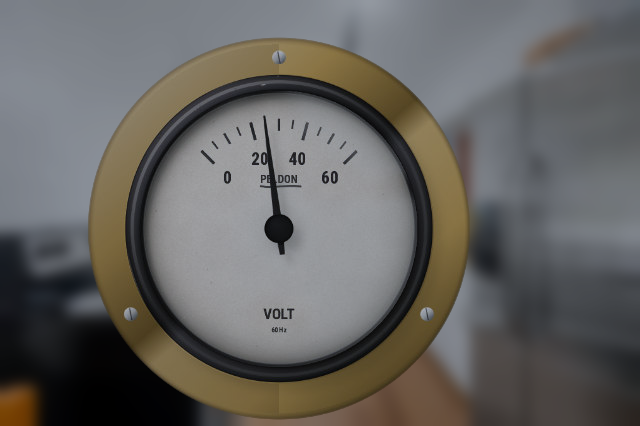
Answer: value=25 unit=V
